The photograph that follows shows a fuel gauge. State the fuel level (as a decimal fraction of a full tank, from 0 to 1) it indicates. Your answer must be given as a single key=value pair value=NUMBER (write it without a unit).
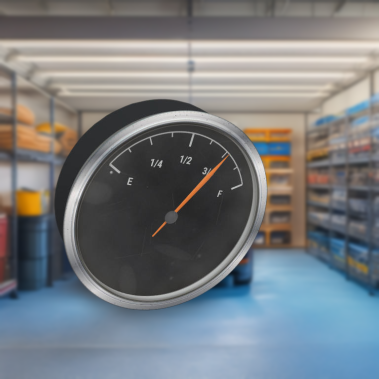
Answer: value=0.75
